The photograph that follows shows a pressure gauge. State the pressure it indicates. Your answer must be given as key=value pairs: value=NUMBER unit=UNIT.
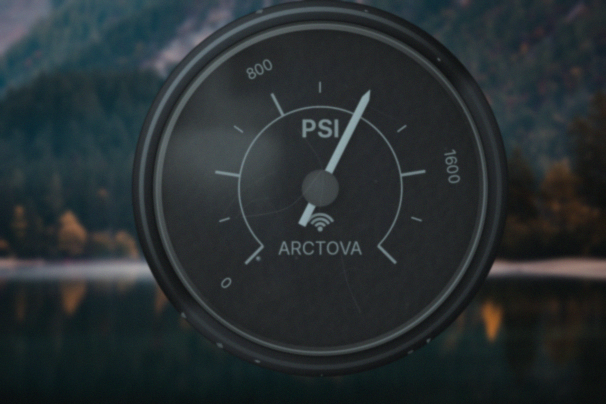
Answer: value=1200 unit=psi
